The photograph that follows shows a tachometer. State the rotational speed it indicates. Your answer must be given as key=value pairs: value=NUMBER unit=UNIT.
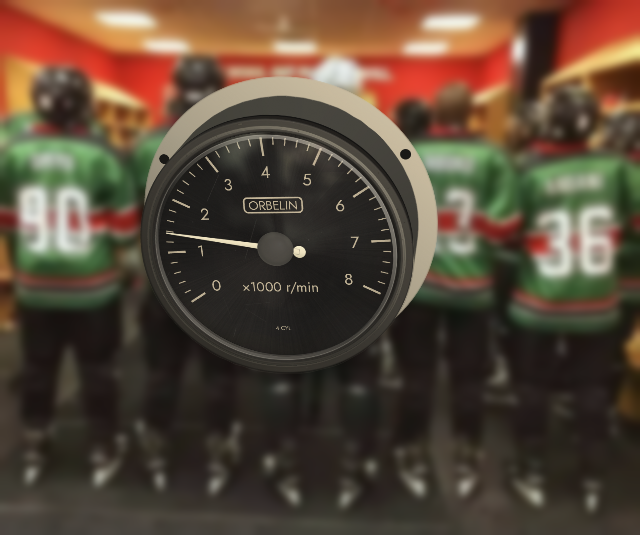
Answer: value=1400 unit=rpm
